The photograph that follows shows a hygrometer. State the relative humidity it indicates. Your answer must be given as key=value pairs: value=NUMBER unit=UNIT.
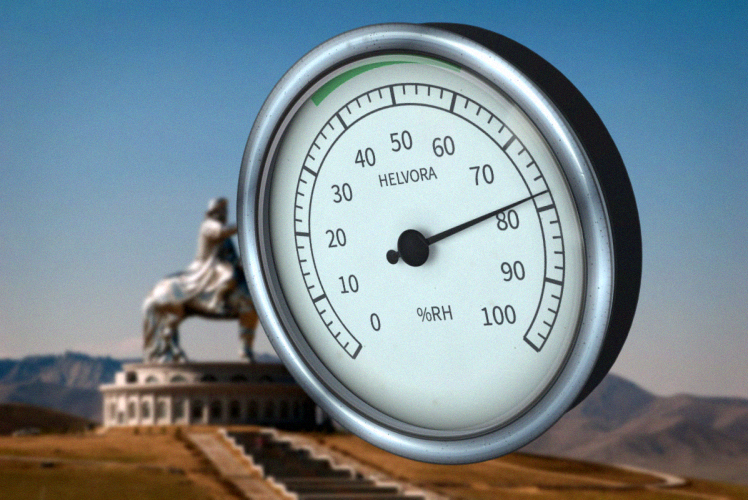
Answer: value=78 unit=%
